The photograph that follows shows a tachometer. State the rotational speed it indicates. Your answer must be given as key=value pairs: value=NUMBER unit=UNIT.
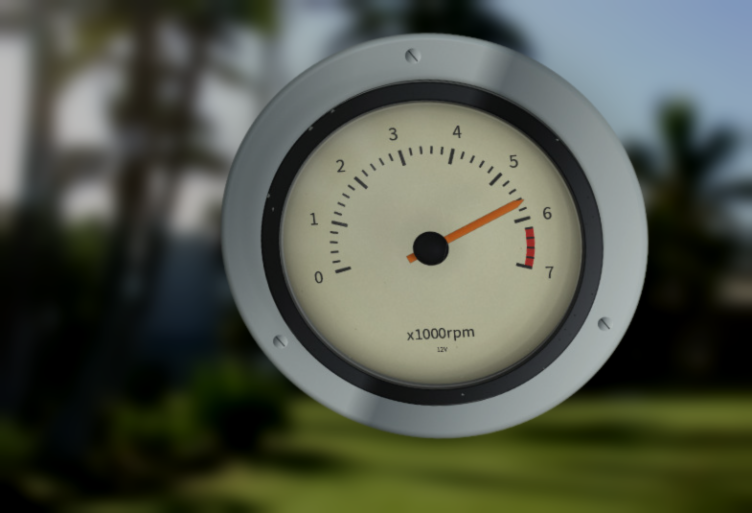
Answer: value=5600 unit=rpm
